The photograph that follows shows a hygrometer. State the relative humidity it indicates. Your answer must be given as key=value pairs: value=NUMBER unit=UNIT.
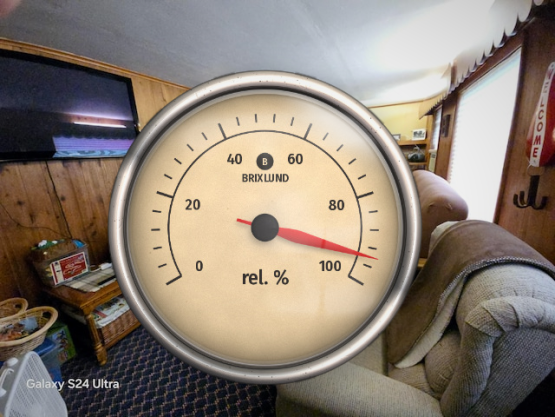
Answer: value=94 unit=%
